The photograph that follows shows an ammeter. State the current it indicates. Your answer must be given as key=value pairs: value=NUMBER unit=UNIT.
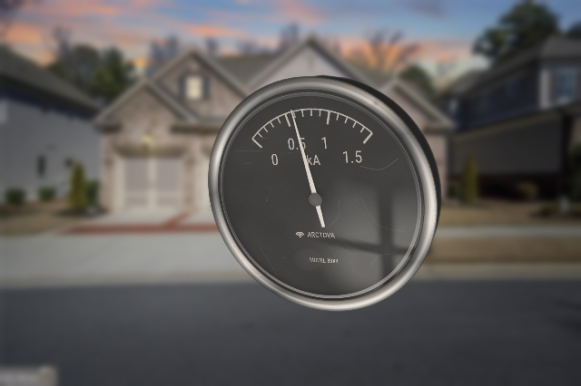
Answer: value=0.6 unit=kA
